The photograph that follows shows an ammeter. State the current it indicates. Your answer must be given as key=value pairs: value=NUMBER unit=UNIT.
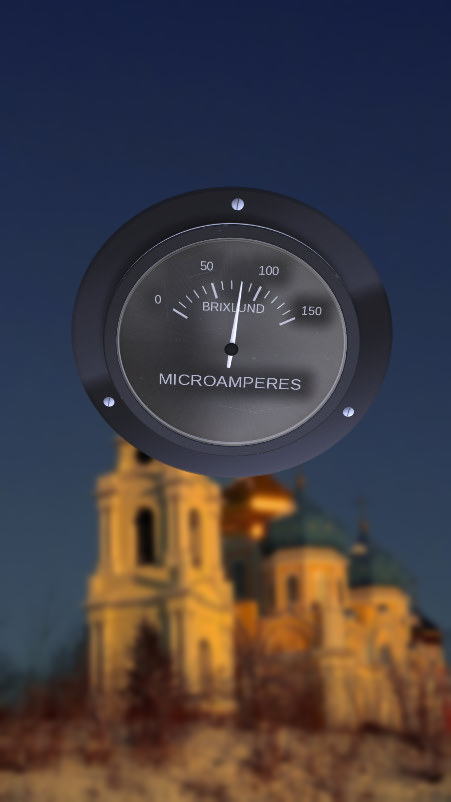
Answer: value=80 unit=µA
